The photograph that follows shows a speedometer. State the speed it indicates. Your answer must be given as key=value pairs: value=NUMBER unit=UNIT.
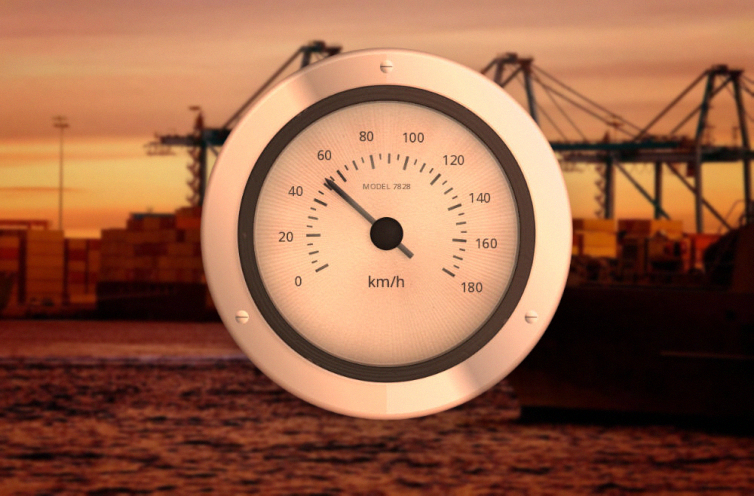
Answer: value=52.5 unit=km/h
